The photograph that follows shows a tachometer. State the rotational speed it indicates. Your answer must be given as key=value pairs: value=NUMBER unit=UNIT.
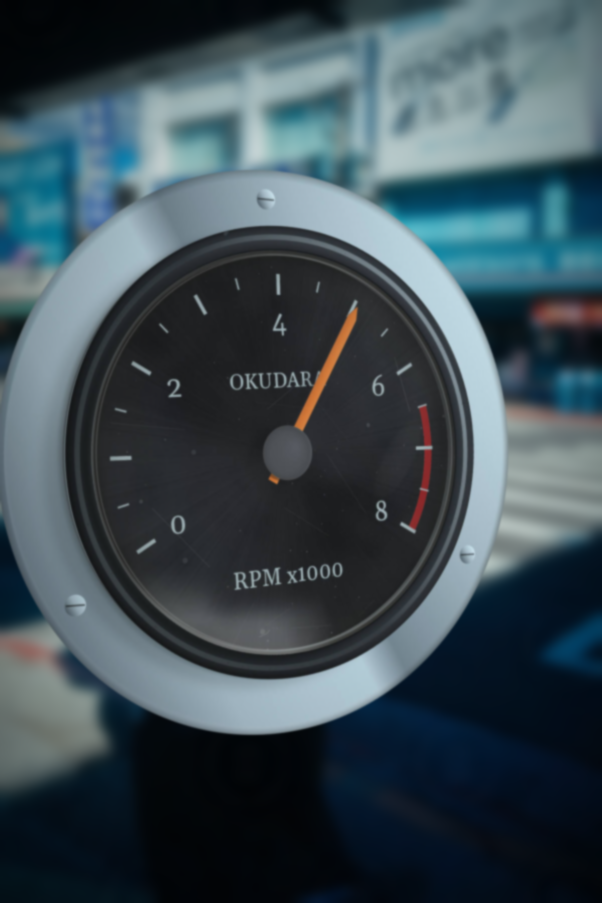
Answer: value=5000 unit=rpm
